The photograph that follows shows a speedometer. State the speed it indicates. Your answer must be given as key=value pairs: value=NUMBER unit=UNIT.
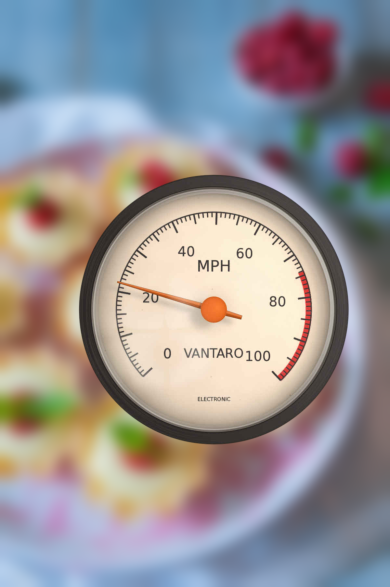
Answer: value=22 unit=mph
